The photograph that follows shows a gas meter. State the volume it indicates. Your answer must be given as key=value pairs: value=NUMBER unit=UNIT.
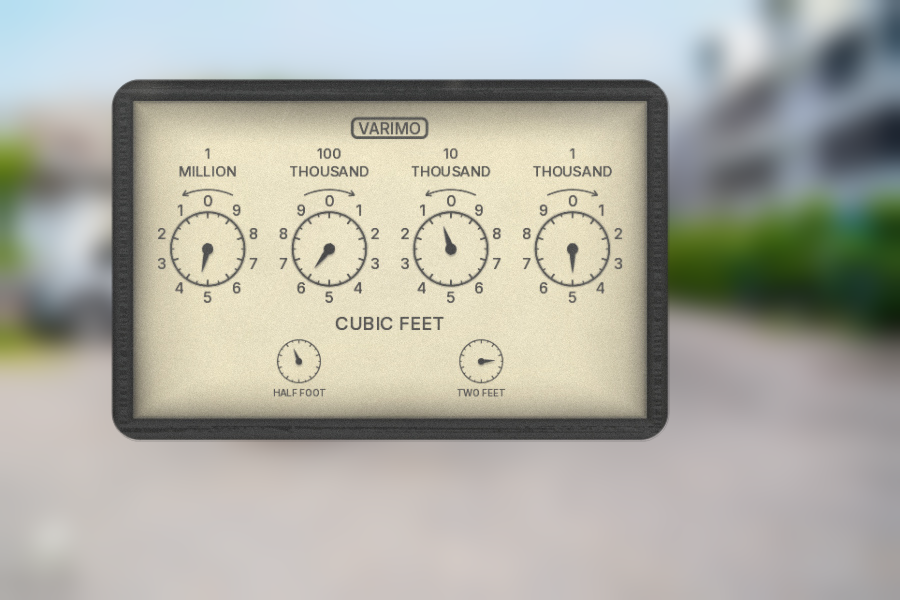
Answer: value=460500 unit=ft³
